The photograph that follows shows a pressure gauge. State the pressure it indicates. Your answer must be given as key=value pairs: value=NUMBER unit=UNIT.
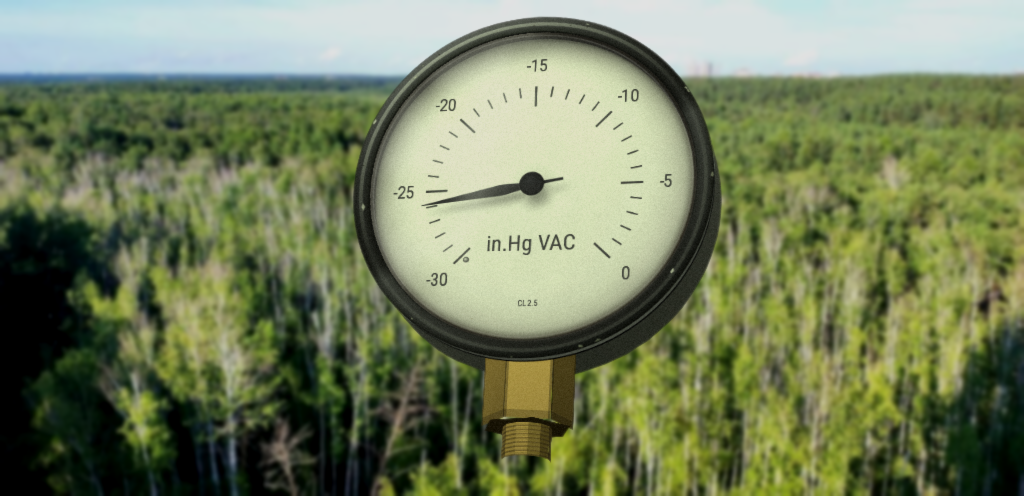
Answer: value=-26 unit=inHg
